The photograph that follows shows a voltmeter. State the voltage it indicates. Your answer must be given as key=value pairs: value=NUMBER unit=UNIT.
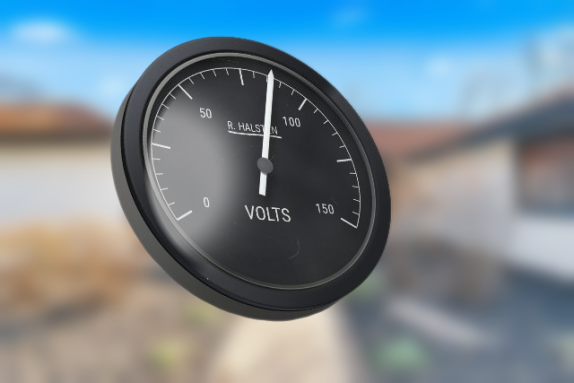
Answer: value=85 unit=V
